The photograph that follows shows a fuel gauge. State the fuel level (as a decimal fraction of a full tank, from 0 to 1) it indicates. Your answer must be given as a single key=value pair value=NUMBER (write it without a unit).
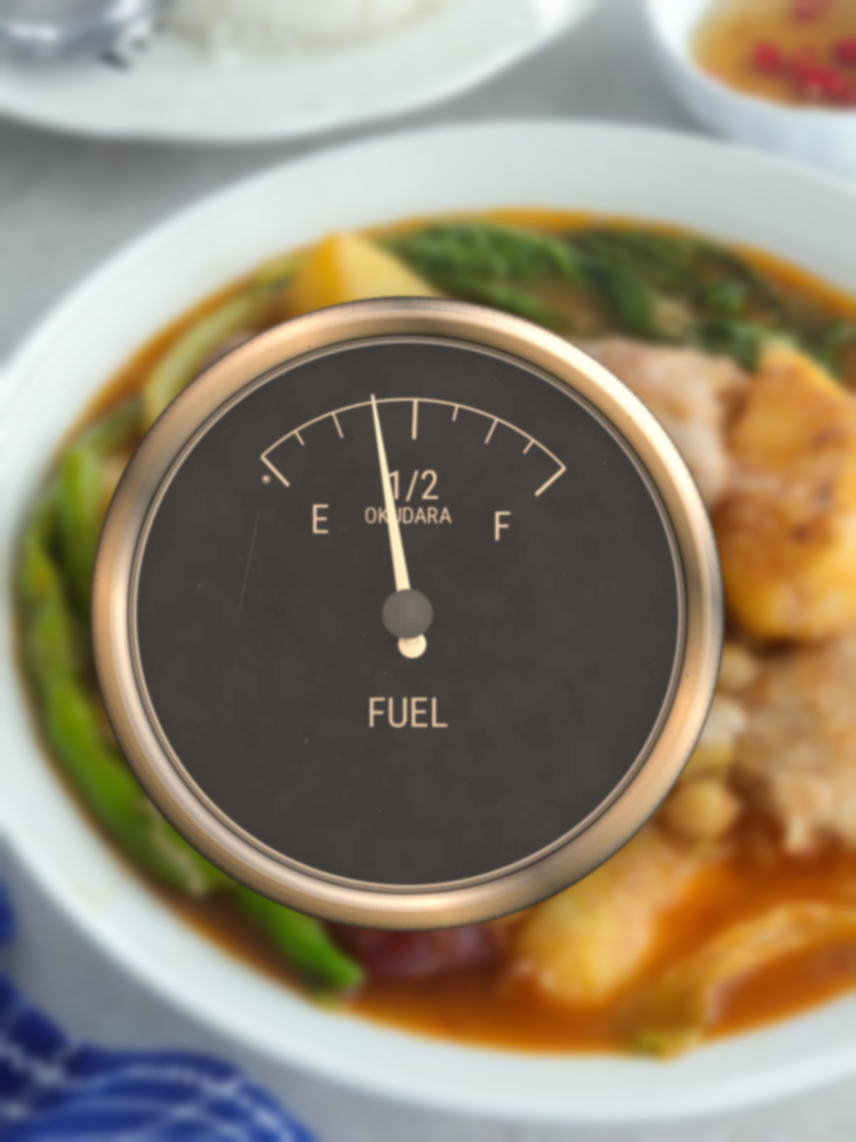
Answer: value=0.375
